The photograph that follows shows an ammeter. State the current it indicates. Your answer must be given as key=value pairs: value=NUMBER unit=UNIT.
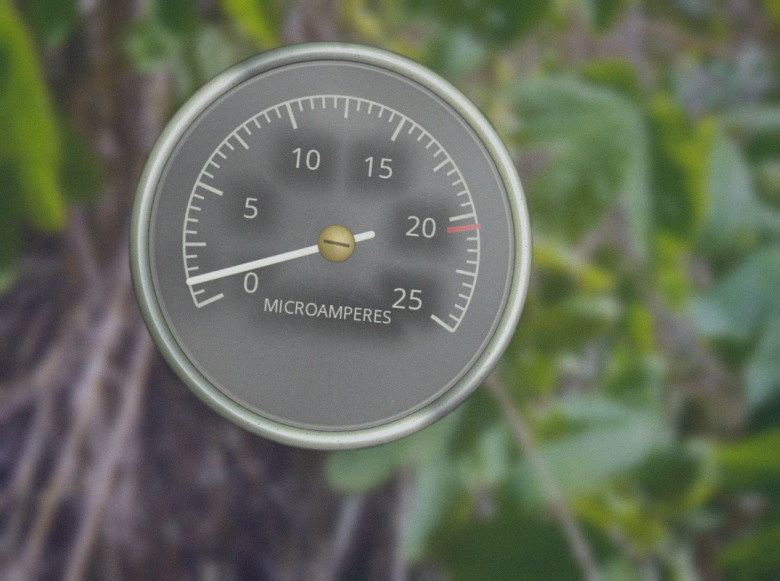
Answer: value=1 unit=µA
